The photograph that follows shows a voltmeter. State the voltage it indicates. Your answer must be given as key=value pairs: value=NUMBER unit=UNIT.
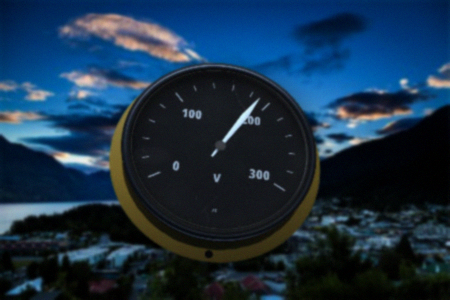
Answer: value=190 unit=V
